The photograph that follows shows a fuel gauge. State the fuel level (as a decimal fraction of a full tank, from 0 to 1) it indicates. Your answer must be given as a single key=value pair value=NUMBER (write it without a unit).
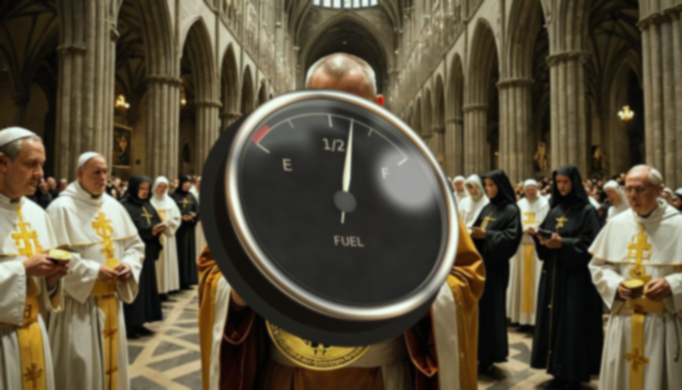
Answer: value=0.625
